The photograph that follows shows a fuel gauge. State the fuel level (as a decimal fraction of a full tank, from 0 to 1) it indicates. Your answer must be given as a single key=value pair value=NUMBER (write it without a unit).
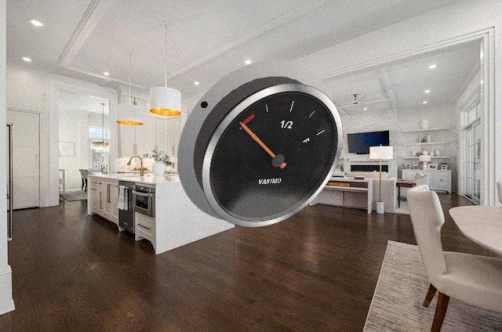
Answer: value=0
